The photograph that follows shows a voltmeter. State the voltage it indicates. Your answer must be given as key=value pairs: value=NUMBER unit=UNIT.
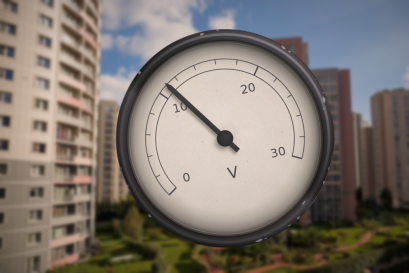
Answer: value=11 unit=V
